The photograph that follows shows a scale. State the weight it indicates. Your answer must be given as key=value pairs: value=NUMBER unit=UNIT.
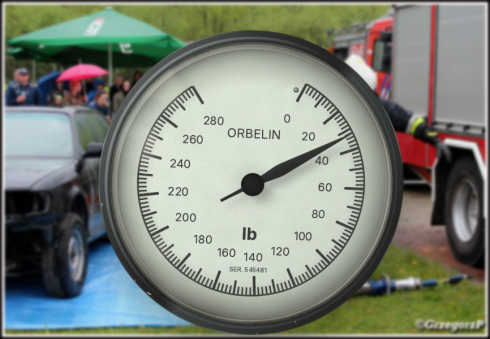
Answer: value=32 unit=lb
